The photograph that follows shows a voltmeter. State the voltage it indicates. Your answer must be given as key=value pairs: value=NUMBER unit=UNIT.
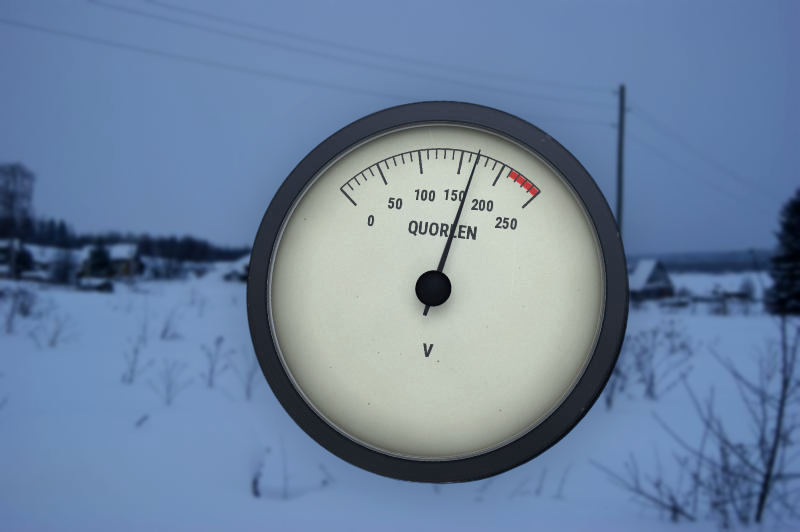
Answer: value=170 unit=V
